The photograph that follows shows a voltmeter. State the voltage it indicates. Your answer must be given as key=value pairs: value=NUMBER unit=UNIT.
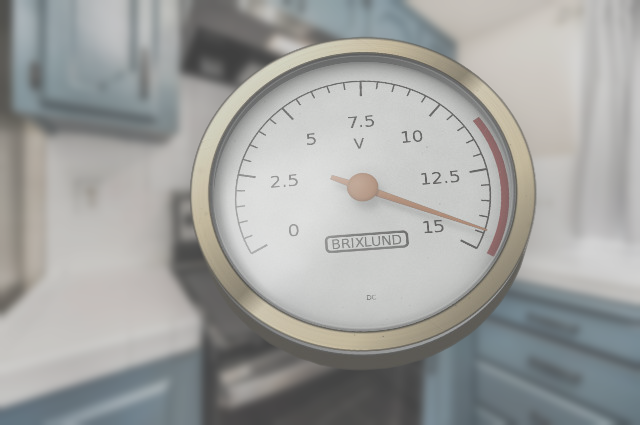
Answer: value=14.5 unit=V
